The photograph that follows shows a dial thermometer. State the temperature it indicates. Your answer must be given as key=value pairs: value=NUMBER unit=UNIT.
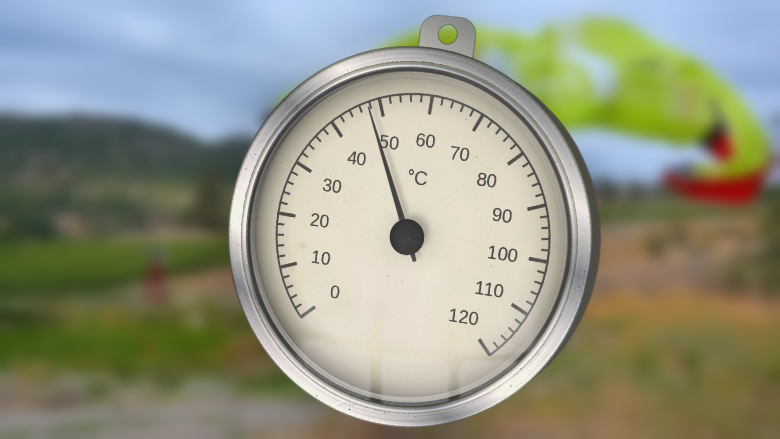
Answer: value=48 unit=°C
